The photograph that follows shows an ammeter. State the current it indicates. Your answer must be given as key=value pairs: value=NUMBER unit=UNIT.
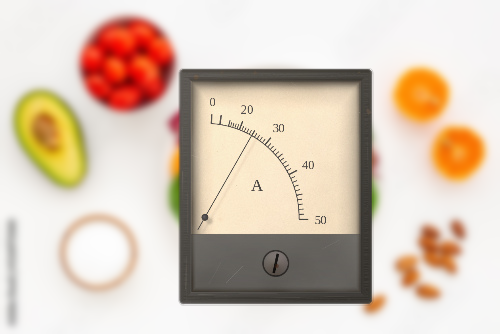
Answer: value=25 unit=A
